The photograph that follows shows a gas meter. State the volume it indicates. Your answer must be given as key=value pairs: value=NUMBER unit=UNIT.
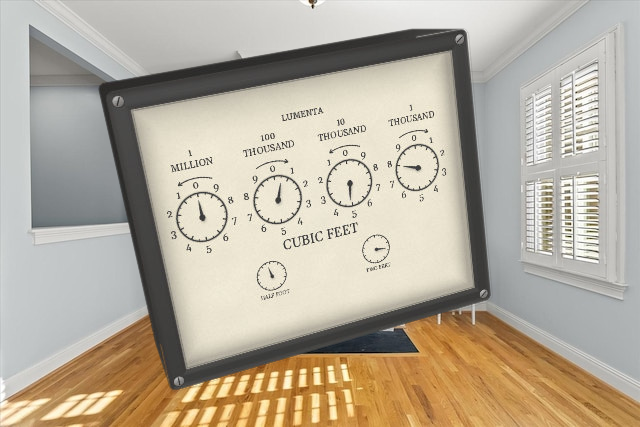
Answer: value=4800 unit=ft³
